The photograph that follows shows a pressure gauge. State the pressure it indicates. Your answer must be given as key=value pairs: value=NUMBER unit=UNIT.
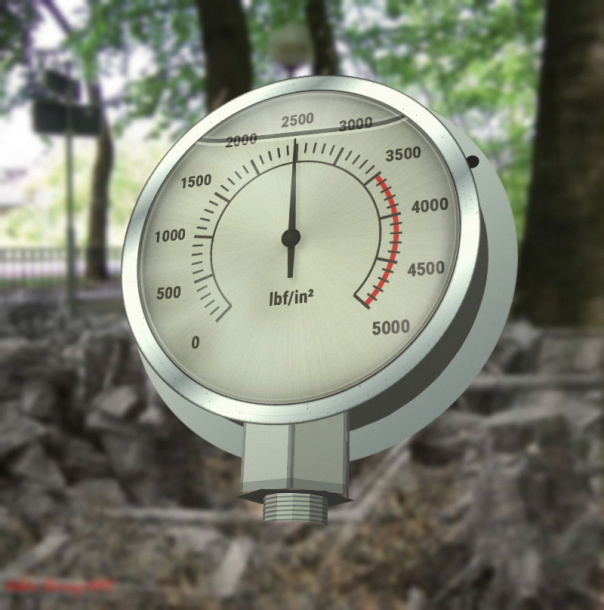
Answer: value=2500 unit=psi
